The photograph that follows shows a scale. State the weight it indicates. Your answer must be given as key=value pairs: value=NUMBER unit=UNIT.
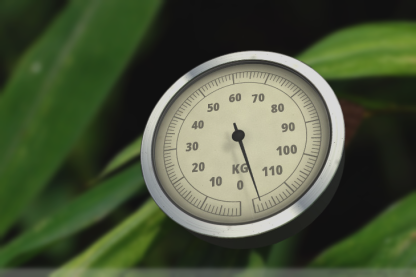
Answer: value=118 unit=kg
